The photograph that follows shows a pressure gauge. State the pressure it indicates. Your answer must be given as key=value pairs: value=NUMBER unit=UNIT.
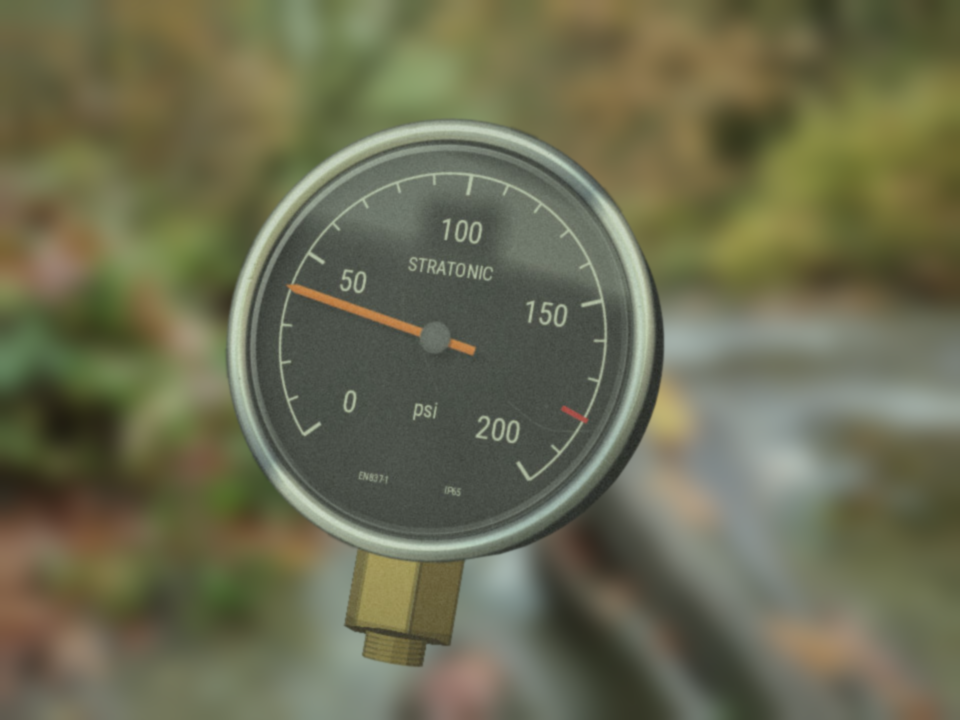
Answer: value=40 unit=psi
